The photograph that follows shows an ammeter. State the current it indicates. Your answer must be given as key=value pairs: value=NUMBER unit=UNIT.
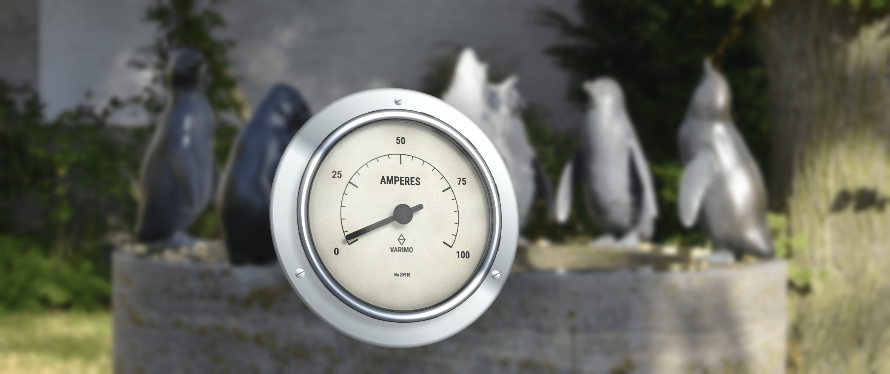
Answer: value=2.5 unit=A
